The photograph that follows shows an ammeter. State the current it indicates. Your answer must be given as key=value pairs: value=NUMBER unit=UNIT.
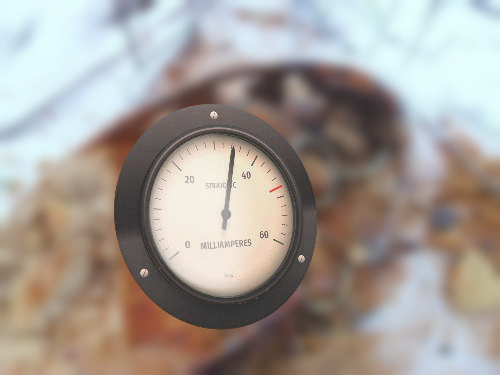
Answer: value=34 unit=mA
